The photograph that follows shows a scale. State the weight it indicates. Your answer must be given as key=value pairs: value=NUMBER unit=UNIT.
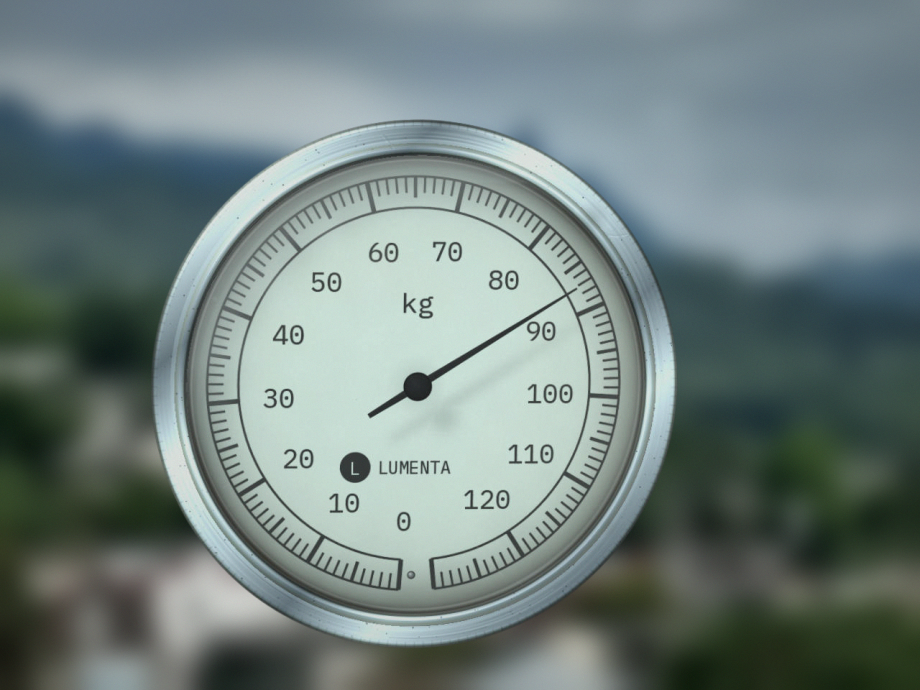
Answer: value=87 unit=kg
